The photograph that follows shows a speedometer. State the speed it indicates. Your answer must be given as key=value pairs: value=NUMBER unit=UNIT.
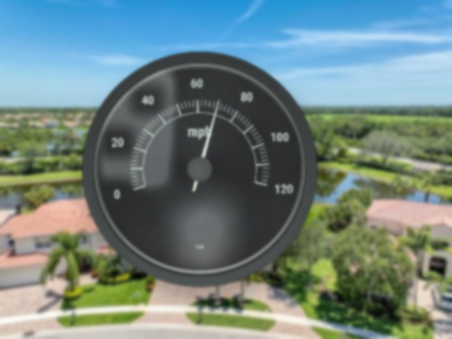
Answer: value=70 unit=mph
